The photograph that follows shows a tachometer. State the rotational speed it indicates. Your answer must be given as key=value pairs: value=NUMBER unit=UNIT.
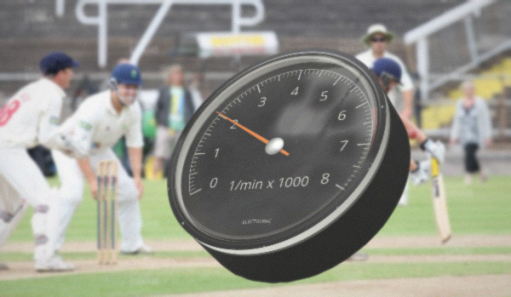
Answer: value=2000 unit=rpm
